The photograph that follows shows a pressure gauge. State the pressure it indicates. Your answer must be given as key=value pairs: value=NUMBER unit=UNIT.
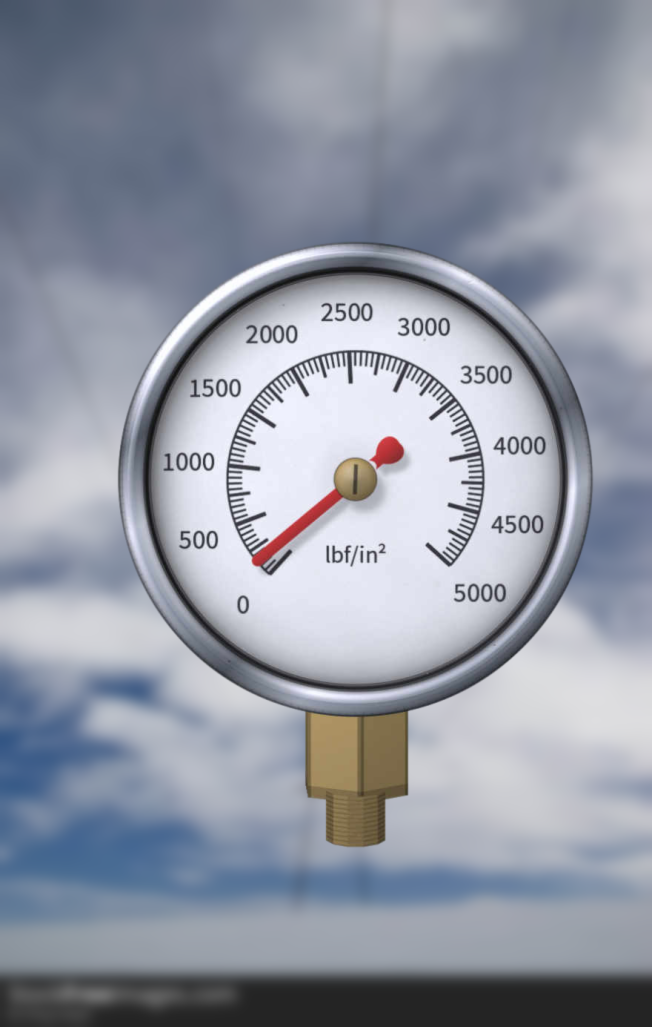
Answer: value=150 unit=psi
